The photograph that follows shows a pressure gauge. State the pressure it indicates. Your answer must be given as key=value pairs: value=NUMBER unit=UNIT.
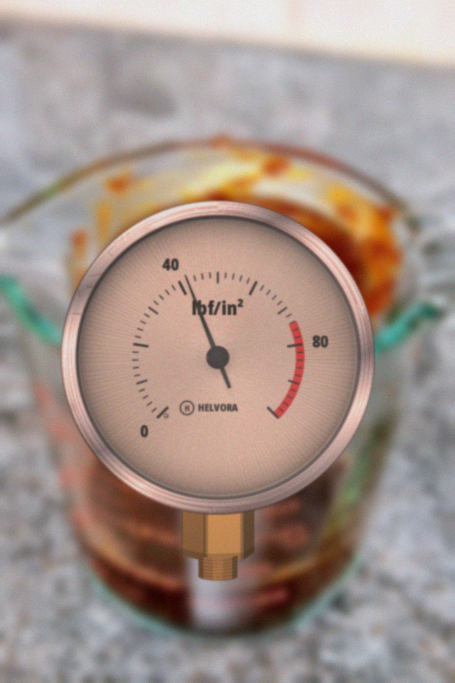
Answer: value=42 unit=psi
